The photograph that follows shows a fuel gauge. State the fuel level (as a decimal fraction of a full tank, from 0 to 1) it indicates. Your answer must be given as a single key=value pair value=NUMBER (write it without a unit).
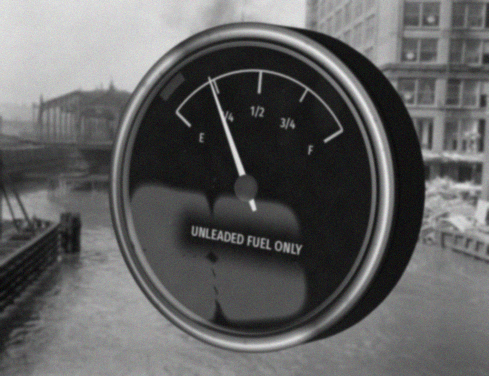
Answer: value=0.25
